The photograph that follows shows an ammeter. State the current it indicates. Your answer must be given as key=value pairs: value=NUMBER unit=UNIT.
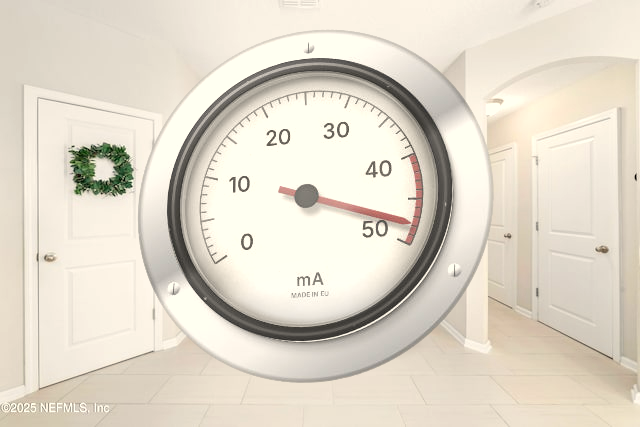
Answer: value=48 unit=mA
